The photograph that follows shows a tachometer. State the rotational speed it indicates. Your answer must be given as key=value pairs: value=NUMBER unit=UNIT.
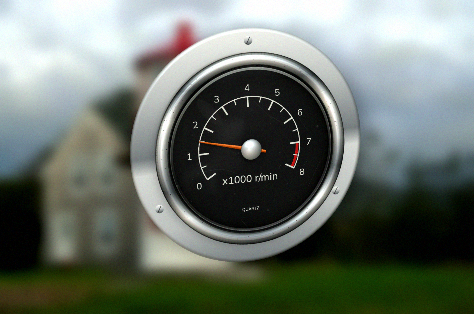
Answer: value=1500 unit=rpm
